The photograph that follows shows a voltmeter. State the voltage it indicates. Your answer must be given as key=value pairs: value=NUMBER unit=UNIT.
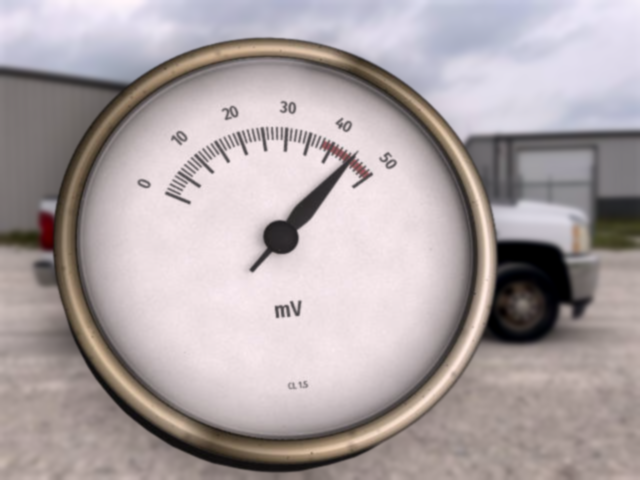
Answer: value=45 unit=mV
